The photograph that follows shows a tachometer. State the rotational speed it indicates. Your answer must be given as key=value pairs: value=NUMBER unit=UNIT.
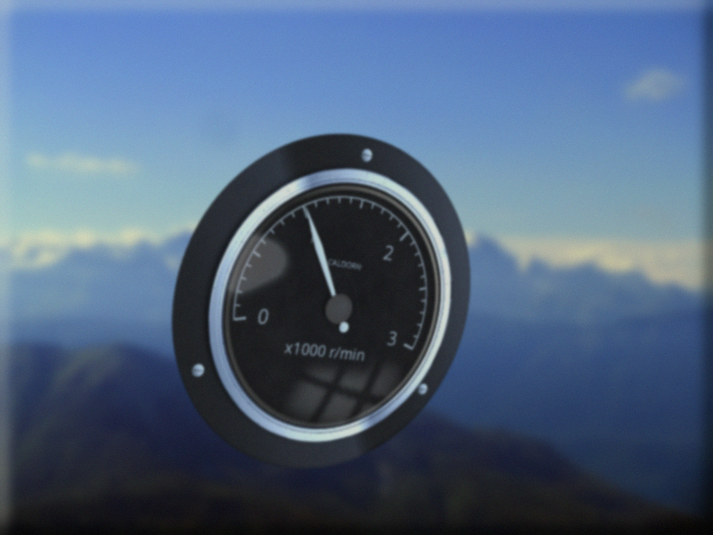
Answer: value=1000 unit=rpm
